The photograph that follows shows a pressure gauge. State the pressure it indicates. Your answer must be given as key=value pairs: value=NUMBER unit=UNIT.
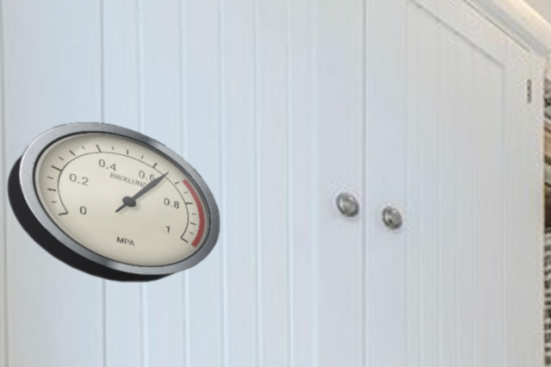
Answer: value=0.65 unit=MPa
